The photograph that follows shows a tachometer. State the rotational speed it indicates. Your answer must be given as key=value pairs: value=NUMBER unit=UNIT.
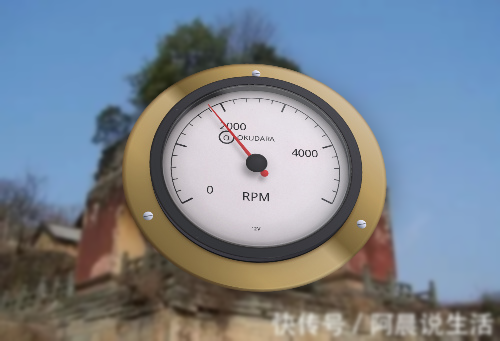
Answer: value=1800 unit=rpm
